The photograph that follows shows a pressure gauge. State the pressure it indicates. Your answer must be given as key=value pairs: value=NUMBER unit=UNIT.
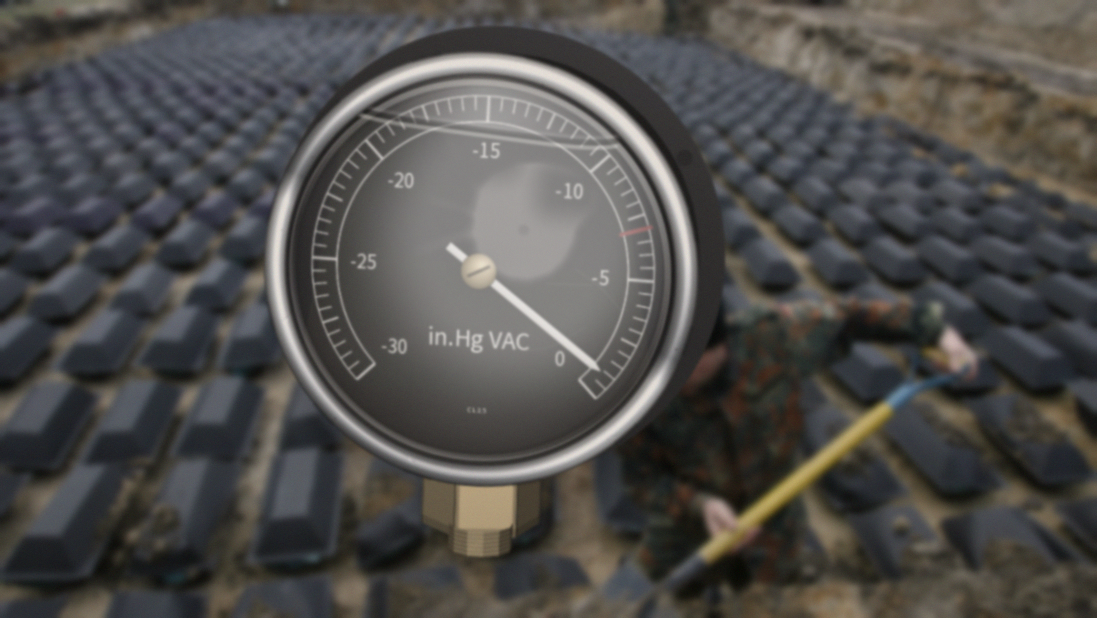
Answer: value=-1 unit=inHg
